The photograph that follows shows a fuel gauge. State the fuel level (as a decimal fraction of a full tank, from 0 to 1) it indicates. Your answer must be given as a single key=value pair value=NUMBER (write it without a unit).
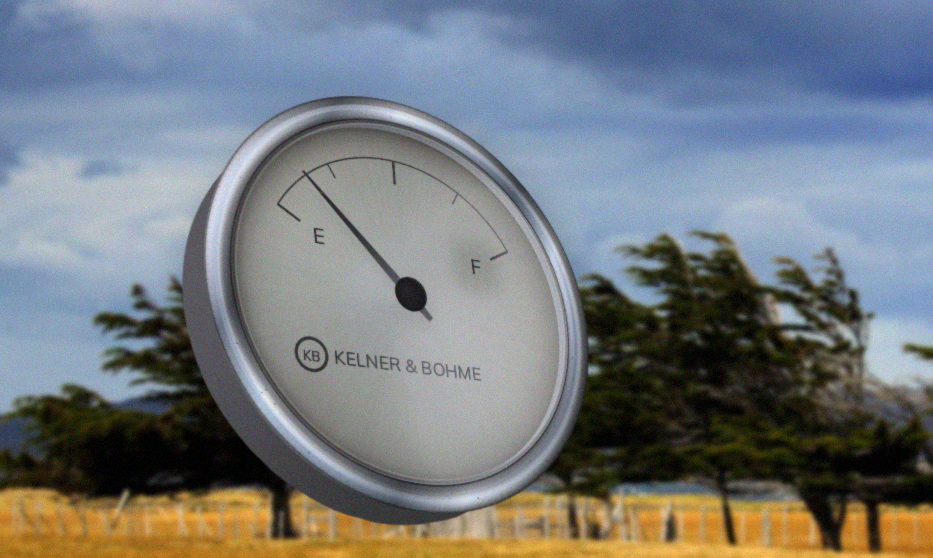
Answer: value=0.125
